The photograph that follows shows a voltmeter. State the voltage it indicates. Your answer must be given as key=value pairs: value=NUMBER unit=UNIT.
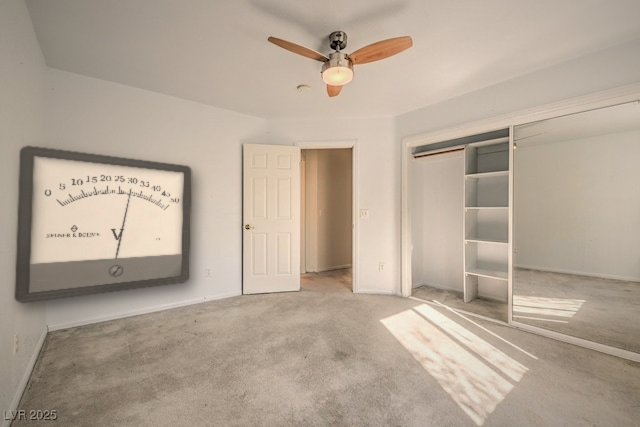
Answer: value=30 unit=V
